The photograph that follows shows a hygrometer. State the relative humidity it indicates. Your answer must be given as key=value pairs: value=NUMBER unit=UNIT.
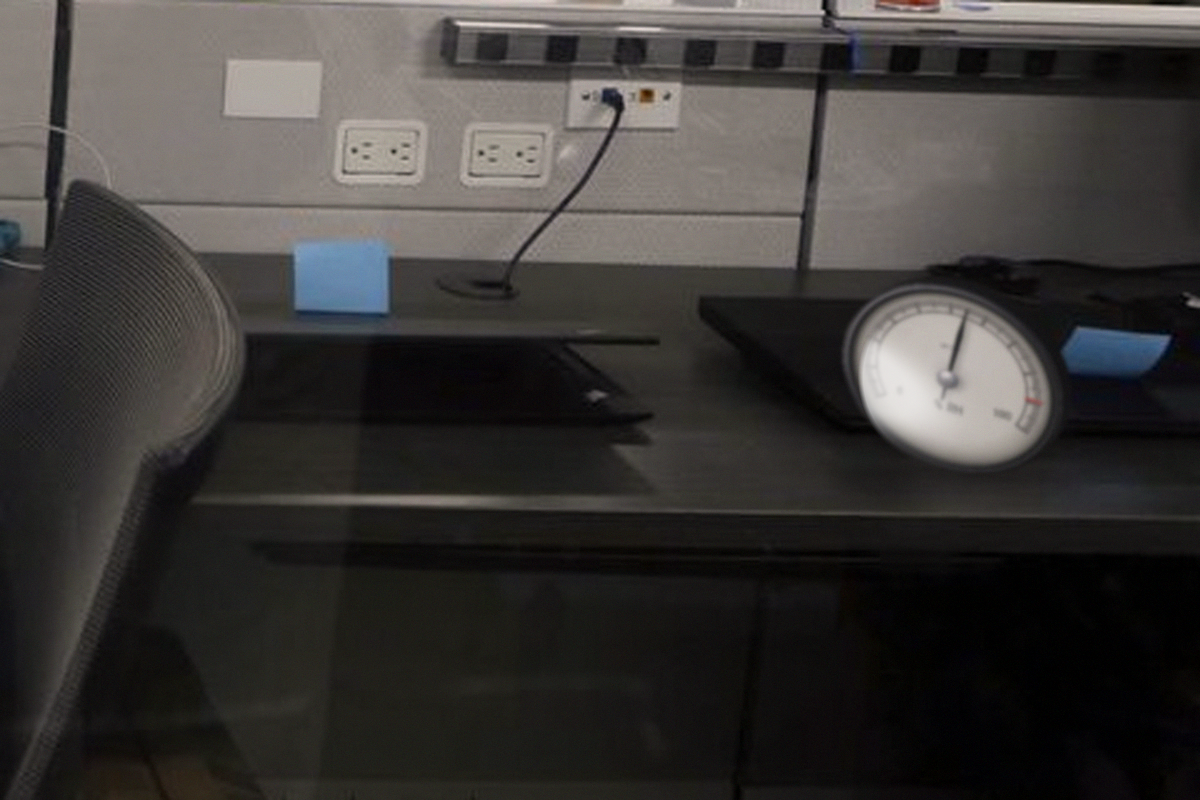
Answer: value=55 unit=%
